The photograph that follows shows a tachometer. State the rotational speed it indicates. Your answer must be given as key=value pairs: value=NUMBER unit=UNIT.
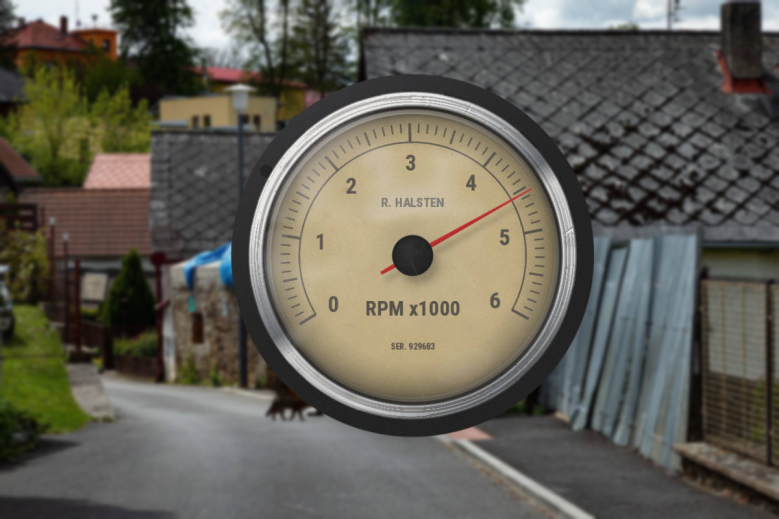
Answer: value=4550 unit=rpm
